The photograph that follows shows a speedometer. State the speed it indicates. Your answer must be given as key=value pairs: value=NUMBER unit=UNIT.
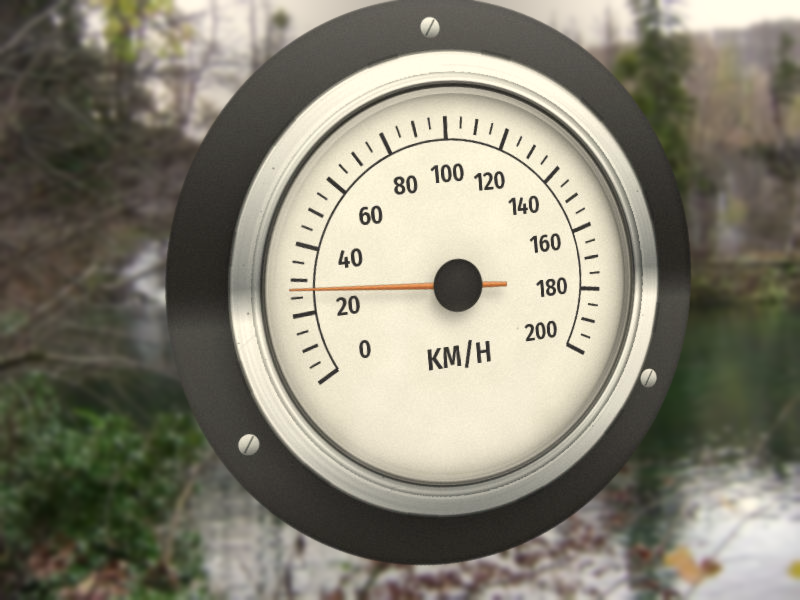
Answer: value=27.5 unit=km/h
